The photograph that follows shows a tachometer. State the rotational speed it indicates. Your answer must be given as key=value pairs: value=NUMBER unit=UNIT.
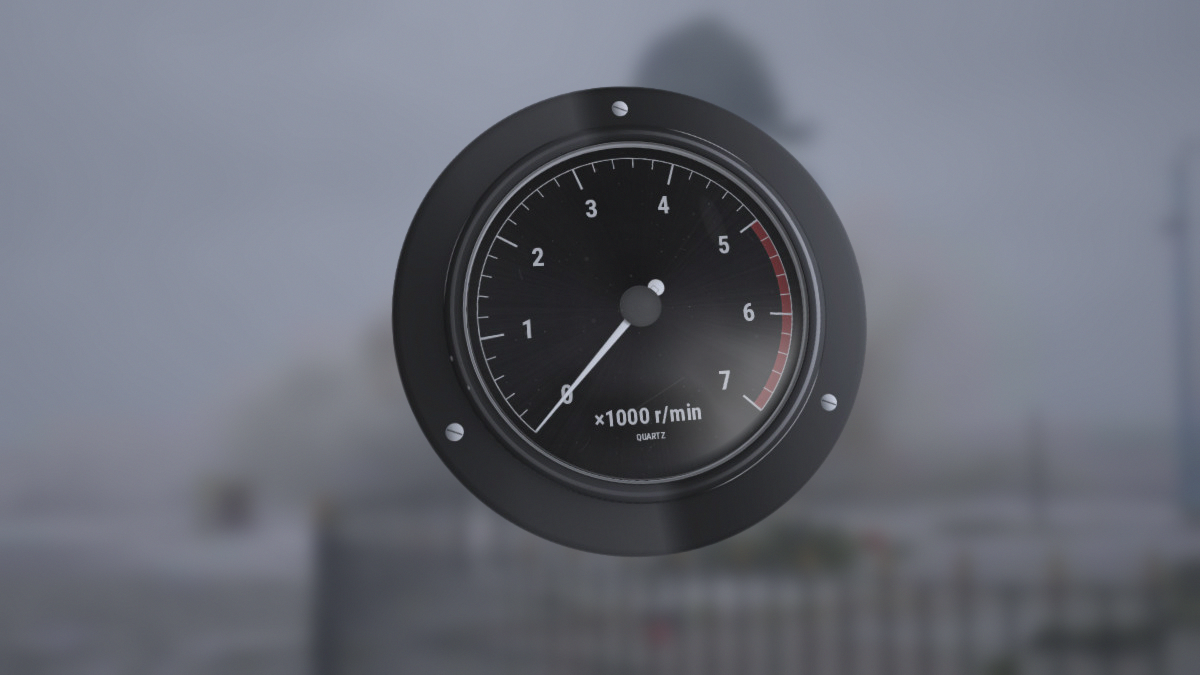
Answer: value=0 unit=rpm
